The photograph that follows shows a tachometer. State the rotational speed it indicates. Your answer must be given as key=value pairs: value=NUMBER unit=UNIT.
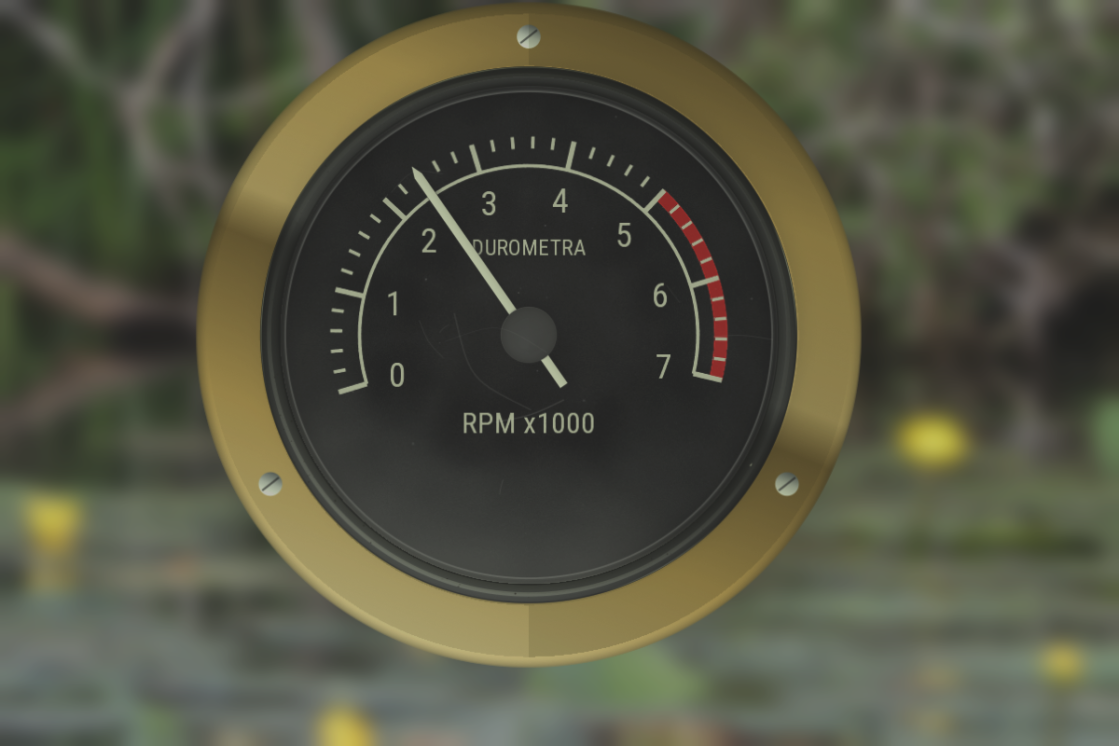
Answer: value=2400 unit=rpm
